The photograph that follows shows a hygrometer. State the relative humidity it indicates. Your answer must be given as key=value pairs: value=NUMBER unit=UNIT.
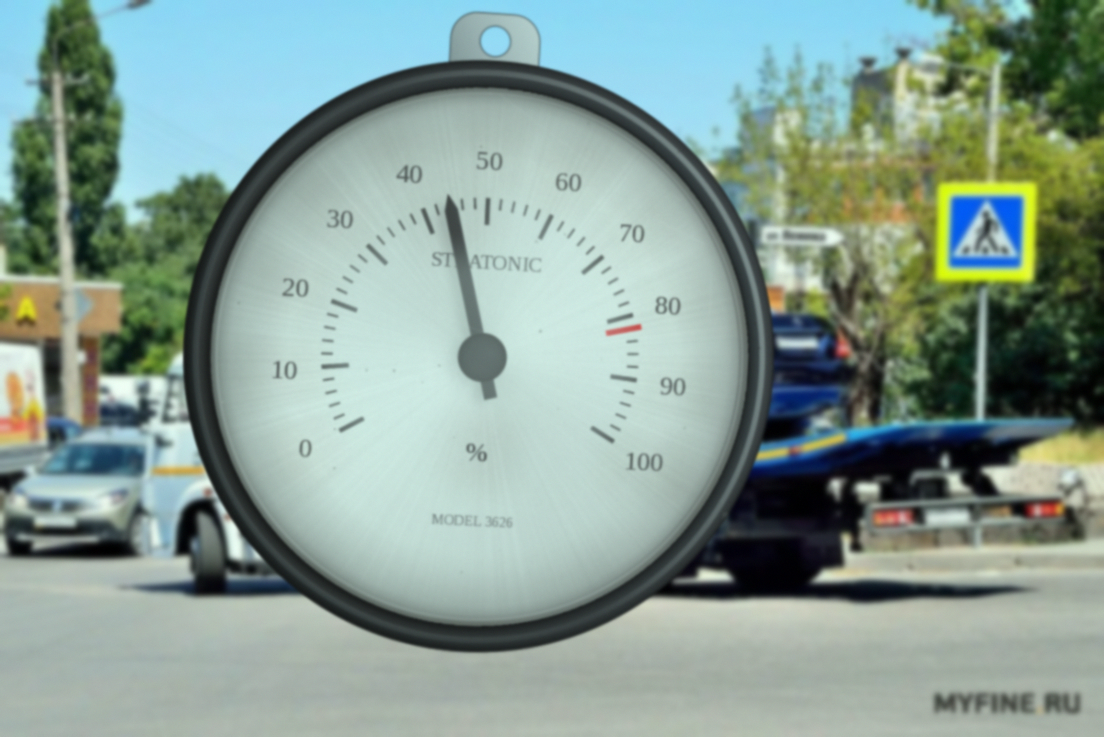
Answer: value=44 unit=%
